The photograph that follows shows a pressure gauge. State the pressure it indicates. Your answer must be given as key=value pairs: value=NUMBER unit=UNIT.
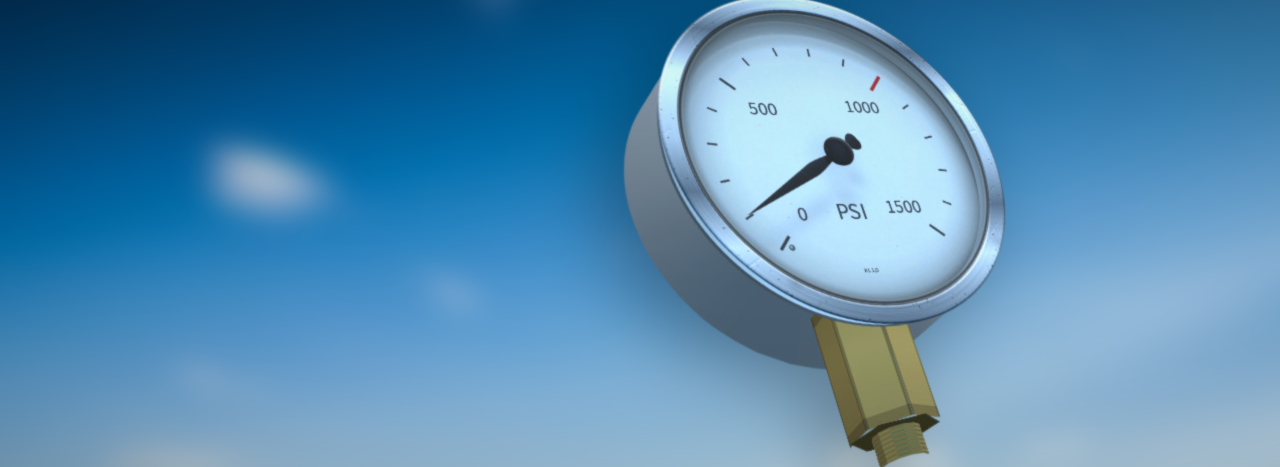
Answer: value=100 unit=psi
